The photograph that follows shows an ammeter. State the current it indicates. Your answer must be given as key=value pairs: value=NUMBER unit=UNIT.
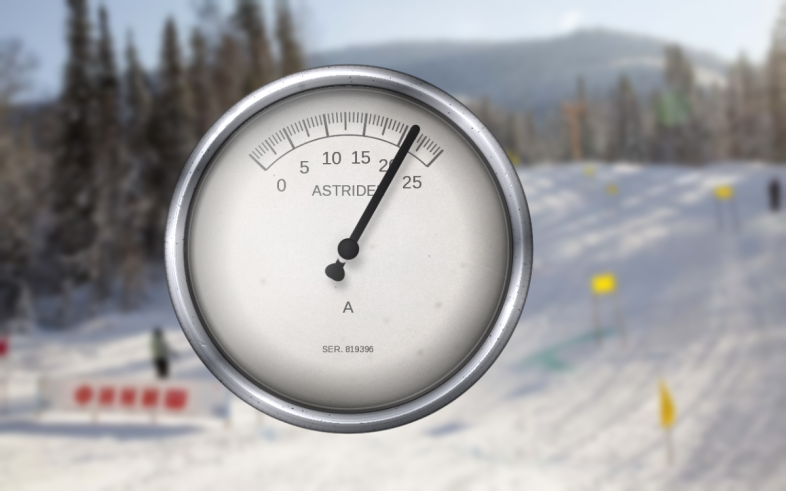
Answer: value=21 unit=A
